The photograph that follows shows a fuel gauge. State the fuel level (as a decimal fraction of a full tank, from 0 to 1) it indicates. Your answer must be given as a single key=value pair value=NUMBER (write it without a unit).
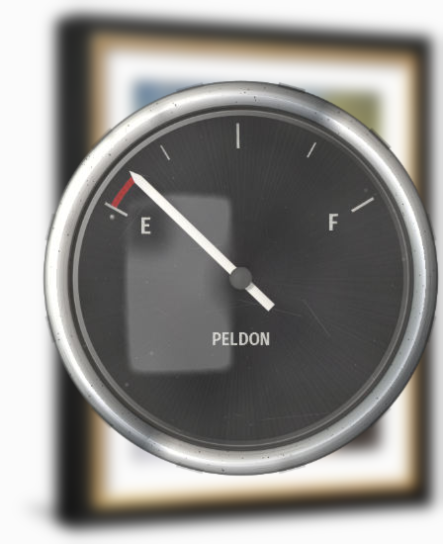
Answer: value=0.125
